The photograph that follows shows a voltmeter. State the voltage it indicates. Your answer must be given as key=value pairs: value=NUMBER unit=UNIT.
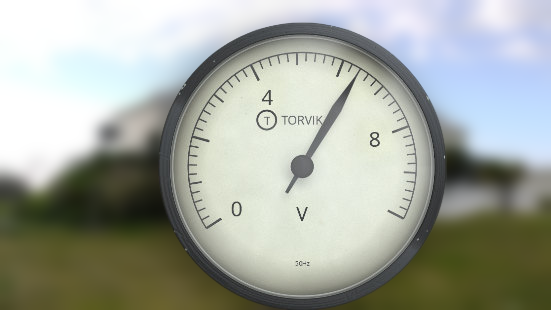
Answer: value=6.4 unit=V
